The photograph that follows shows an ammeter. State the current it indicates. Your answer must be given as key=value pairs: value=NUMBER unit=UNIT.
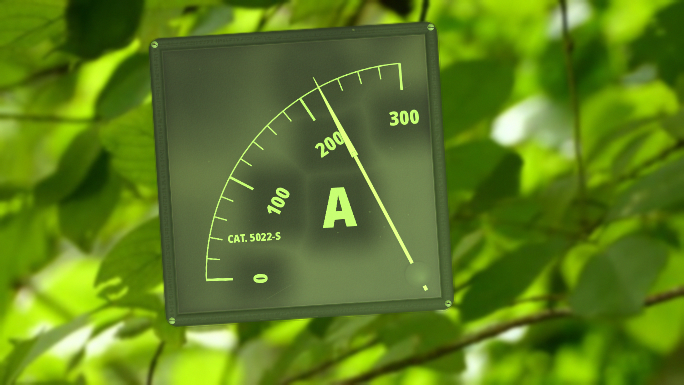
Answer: value=220 unit=A
